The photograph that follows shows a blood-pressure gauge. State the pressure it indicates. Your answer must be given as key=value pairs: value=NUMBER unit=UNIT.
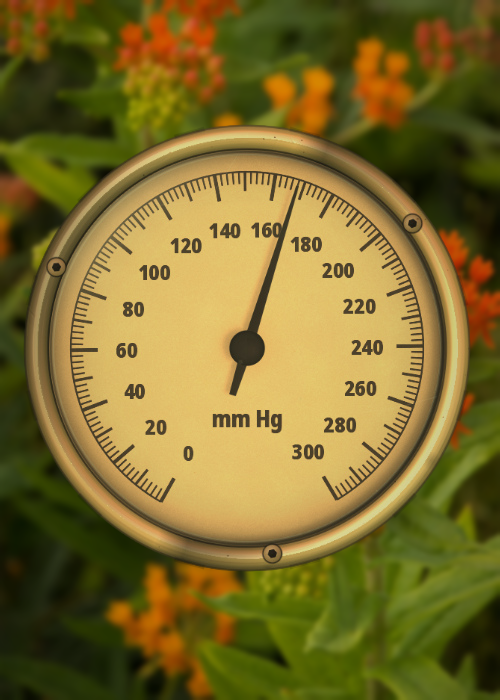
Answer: value=168 unit=mmHg
